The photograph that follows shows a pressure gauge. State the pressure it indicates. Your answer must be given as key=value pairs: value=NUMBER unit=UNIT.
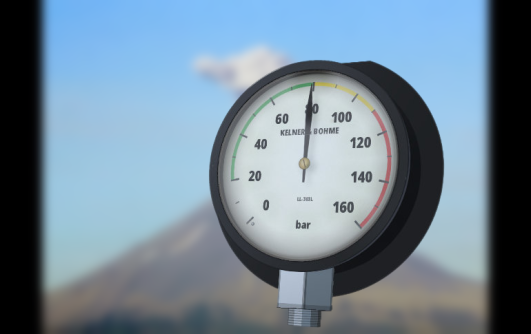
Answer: value=80 unit=bar
